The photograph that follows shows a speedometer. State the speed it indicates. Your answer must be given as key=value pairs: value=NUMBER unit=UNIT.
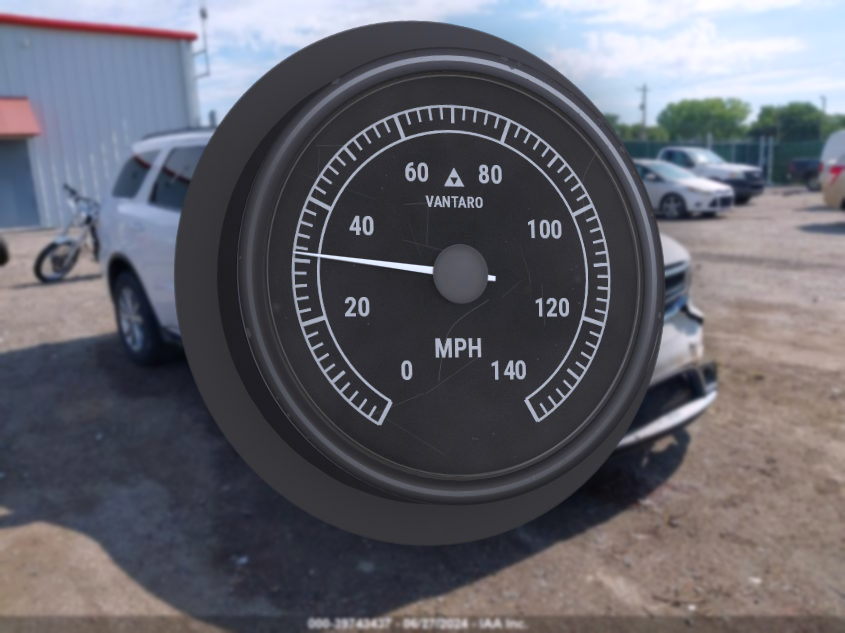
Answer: value=31 unit=mph
